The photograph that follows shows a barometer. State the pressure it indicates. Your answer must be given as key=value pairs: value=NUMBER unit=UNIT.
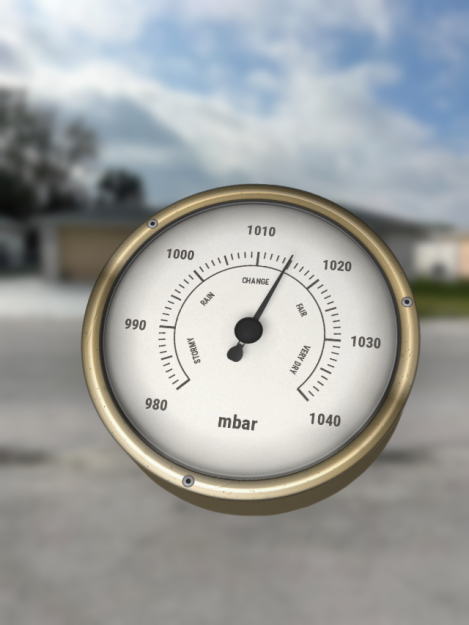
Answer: value=1015 unit=mbar
